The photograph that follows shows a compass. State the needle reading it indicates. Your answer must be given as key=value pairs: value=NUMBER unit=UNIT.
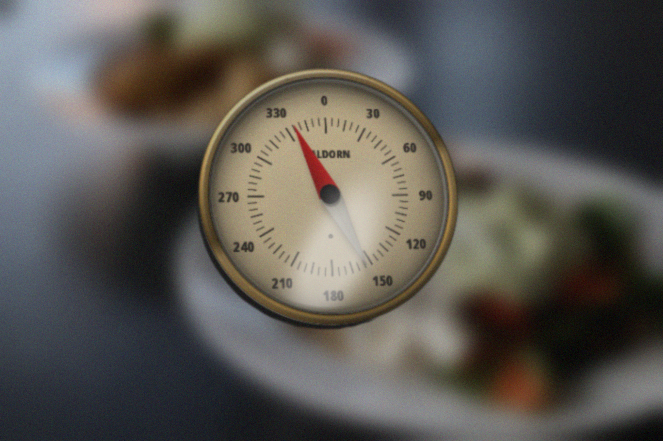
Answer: value=335 unit=°
